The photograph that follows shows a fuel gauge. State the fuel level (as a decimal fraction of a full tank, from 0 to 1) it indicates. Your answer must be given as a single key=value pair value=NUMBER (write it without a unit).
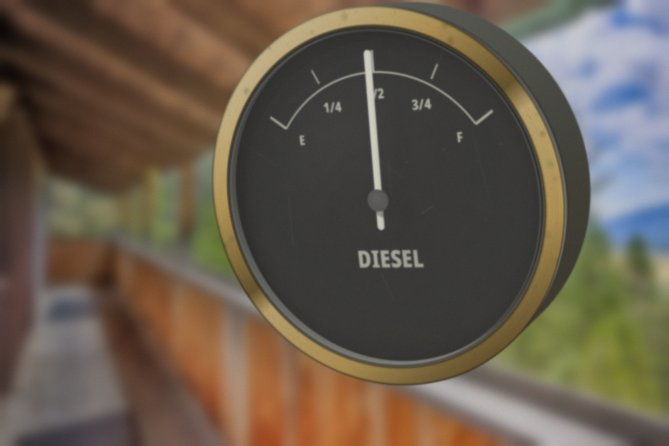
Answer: value=0.5
